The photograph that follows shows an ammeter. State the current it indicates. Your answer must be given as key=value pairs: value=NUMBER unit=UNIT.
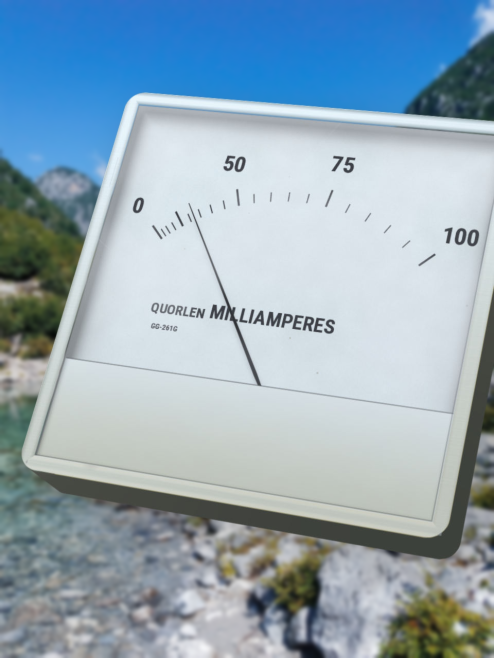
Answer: value=32.5 unit=mA
